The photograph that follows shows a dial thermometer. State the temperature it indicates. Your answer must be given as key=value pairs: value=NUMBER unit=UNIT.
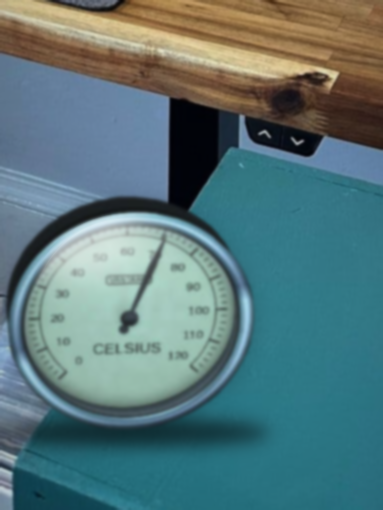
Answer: value=70 unit=°C
